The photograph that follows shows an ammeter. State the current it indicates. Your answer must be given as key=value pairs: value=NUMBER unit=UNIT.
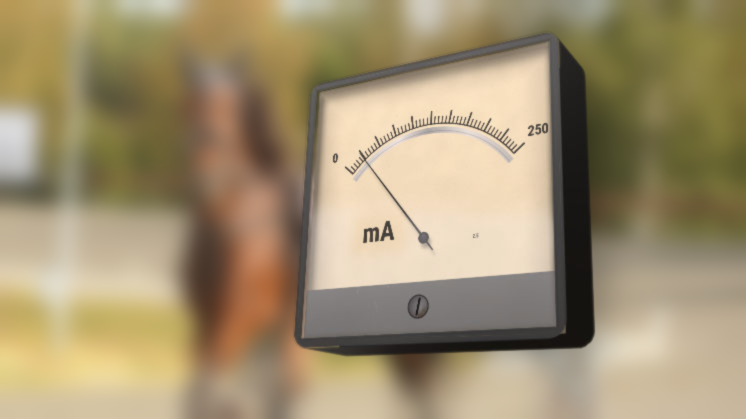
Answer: value=25 unit=mA
